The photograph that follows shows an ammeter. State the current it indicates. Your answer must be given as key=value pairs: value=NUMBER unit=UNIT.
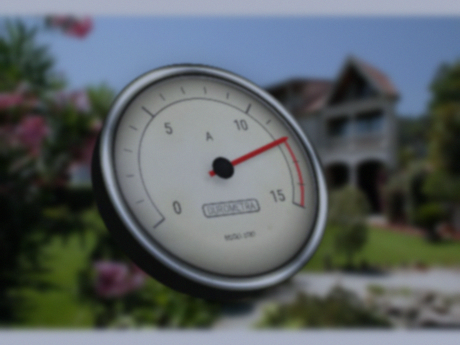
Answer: value=12 unit=A
